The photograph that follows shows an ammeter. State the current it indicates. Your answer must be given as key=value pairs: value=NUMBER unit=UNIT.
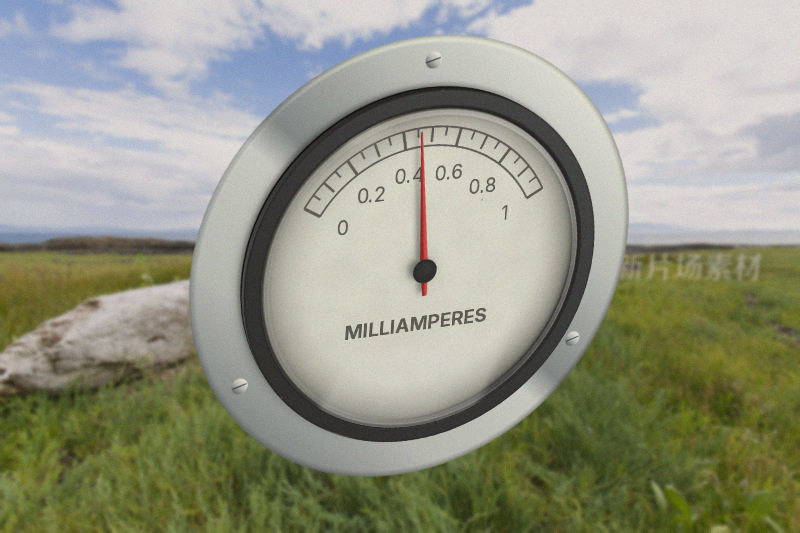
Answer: value=0.45 unit=mA
